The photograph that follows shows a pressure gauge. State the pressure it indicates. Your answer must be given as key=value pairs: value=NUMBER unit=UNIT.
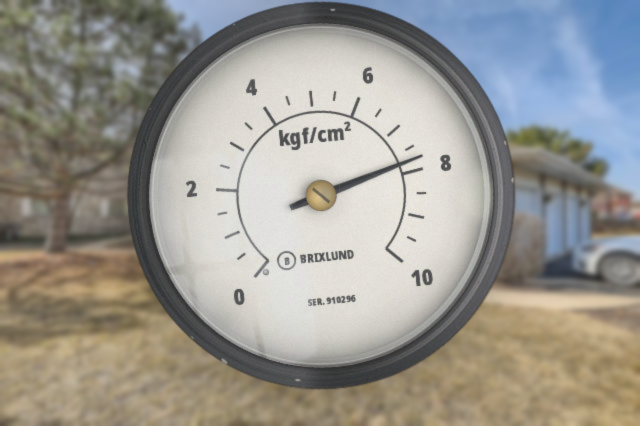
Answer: value=7.75 unit=kg/cm²
